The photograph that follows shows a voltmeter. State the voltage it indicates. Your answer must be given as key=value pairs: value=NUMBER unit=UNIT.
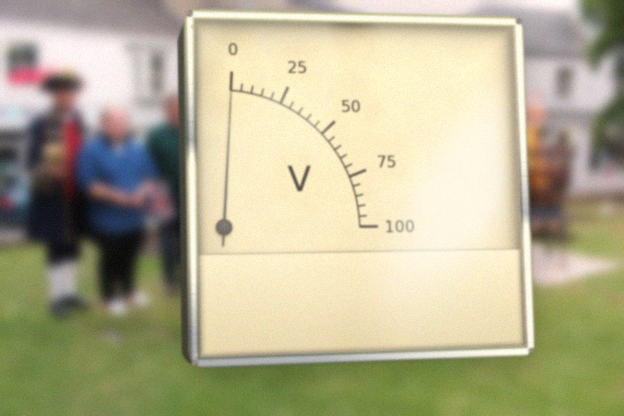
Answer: value=0 unit=V
